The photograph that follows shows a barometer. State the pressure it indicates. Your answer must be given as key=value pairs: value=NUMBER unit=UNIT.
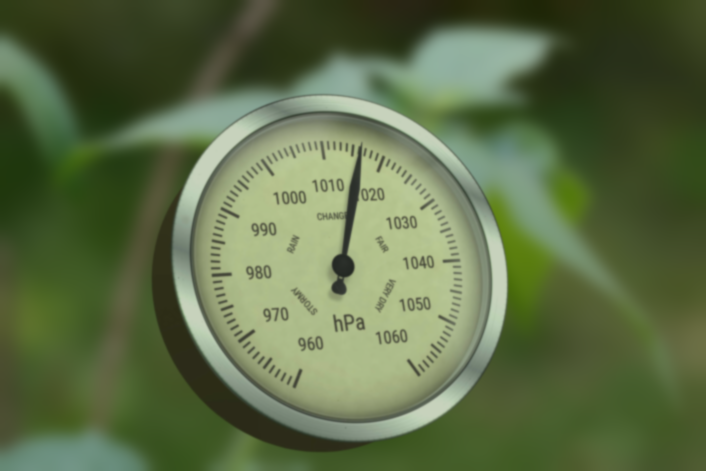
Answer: value=1016 unit=hPa
